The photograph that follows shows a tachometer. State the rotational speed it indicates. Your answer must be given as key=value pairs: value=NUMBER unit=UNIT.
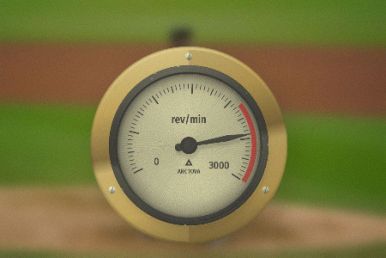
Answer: value=2450 unit=rpm
